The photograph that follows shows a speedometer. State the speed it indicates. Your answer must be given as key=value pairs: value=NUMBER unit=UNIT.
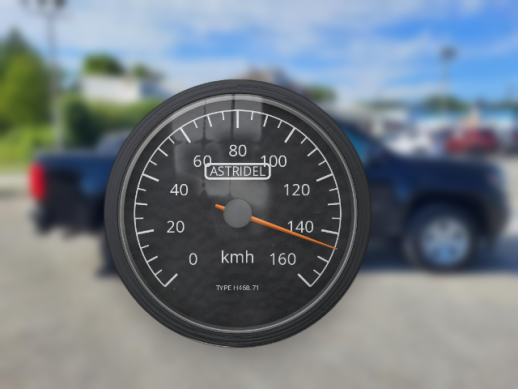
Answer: value=145 unit=km/h
